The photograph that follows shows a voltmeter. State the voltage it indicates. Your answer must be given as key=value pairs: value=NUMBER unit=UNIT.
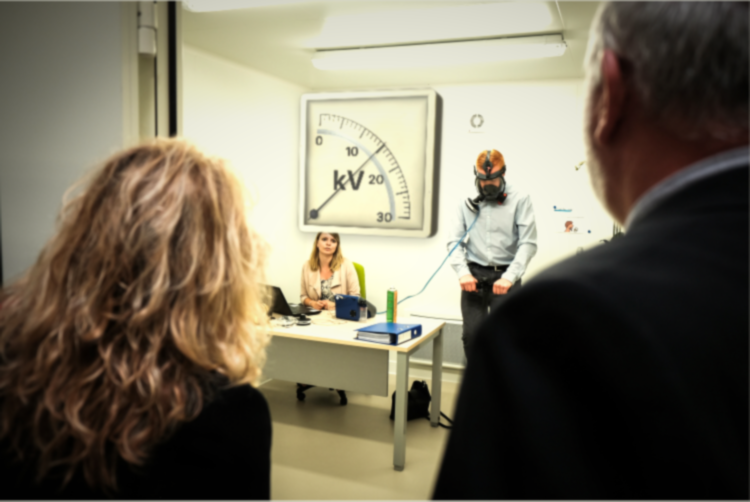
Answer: value=15 unit=kV
